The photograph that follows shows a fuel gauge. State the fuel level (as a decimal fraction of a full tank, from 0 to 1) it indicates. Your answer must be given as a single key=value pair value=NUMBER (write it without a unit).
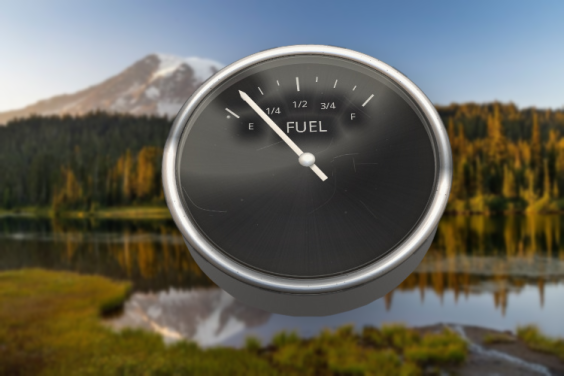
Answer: value=0.125
